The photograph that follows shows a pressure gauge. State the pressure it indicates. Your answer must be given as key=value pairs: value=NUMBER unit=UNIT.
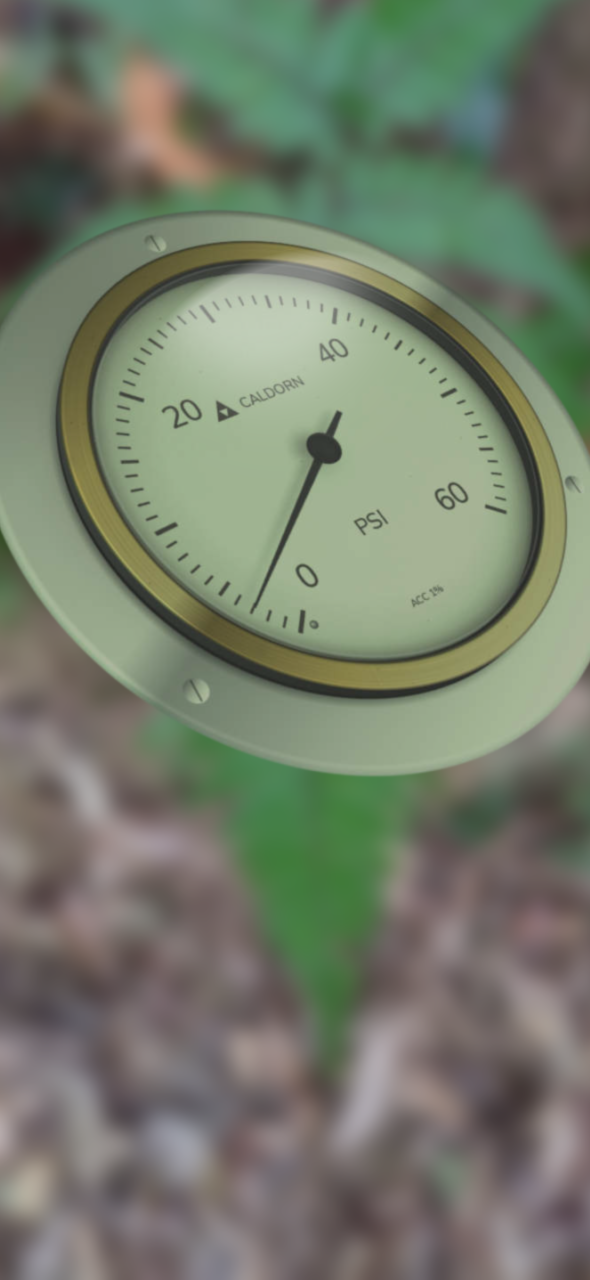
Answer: value=3 unit=psi
